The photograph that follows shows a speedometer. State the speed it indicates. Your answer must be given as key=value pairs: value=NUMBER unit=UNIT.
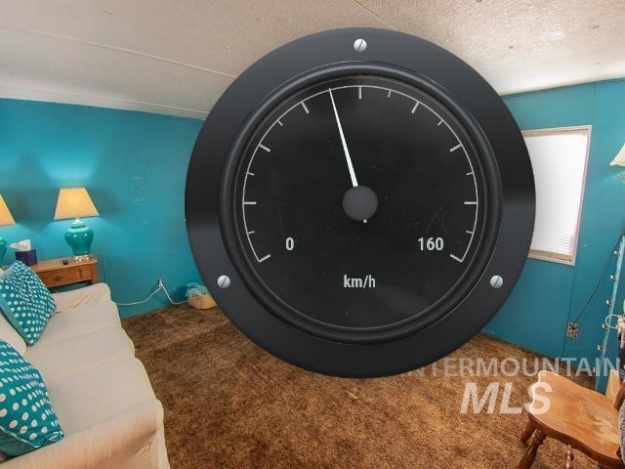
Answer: value=70 unit=km/h
